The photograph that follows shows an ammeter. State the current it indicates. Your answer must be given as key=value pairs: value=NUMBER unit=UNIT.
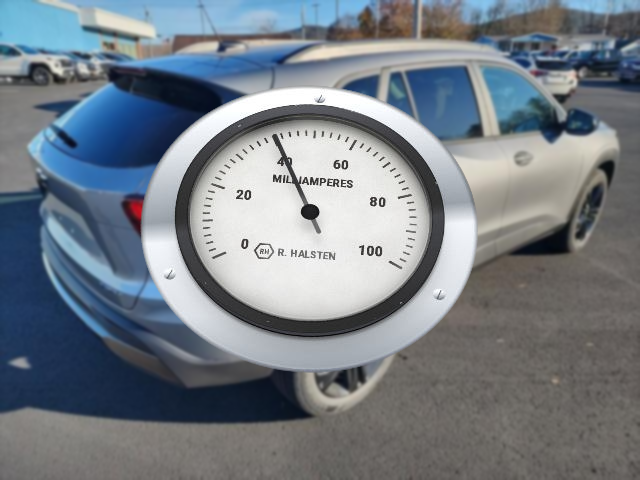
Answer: value=40 unit=mA
